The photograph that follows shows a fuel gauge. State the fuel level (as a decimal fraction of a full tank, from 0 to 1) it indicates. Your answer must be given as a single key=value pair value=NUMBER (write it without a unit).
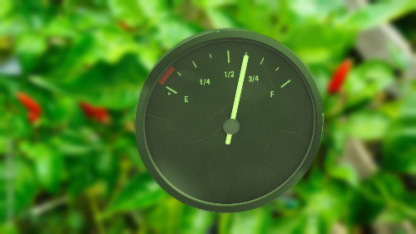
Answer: value=0.625
